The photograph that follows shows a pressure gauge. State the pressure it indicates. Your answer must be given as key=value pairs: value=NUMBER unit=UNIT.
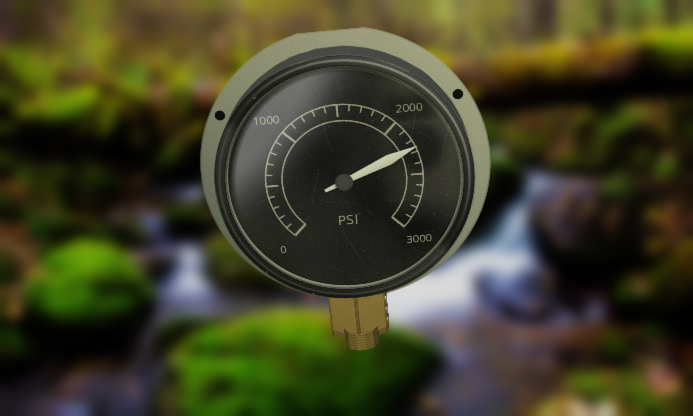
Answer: value=2250 unit=psi
